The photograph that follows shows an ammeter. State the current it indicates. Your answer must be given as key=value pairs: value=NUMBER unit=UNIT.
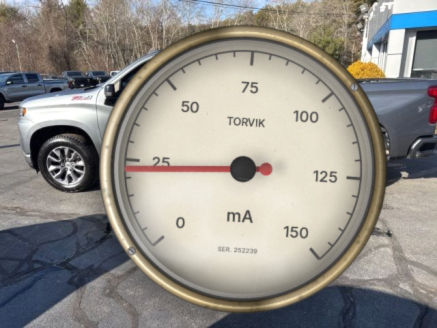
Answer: value=22.5 unit=mA
